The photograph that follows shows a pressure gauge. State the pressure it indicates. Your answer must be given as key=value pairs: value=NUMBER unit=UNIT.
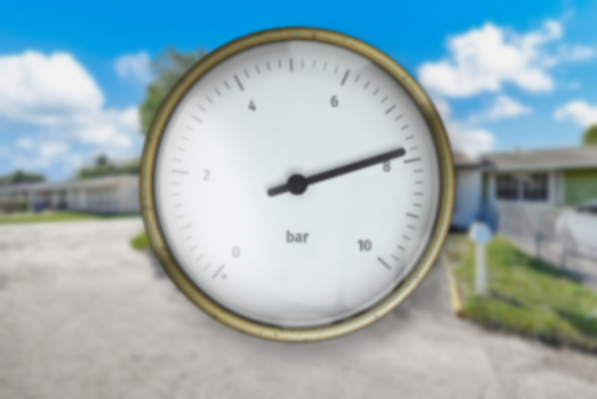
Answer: value=7.8 unit=bar
